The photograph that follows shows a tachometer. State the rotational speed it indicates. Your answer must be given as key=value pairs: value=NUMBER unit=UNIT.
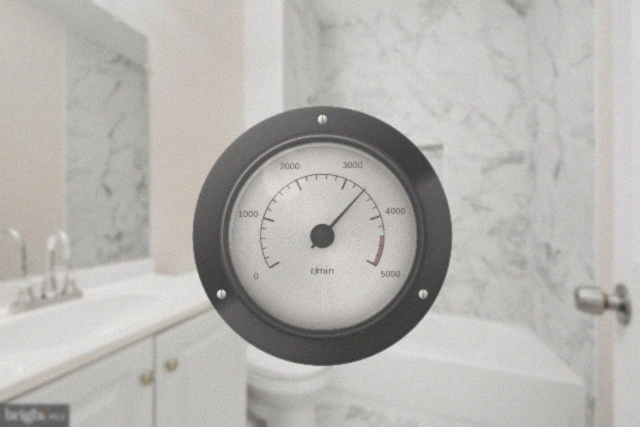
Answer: value=3400 unit=rpm
